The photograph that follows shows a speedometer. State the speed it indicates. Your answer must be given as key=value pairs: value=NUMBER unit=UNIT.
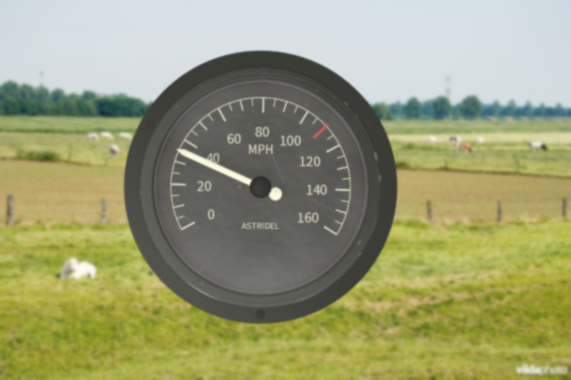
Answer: value=35 unit=mph
